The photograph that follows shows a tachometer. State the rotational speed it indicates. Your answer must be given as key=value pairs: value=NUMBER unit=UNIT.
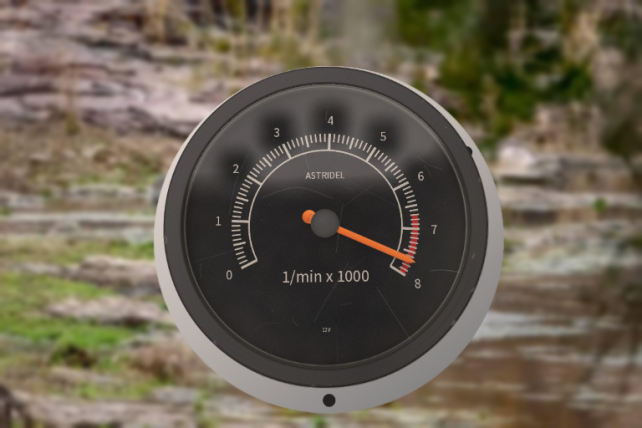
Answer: value=7700 unit=rpm
